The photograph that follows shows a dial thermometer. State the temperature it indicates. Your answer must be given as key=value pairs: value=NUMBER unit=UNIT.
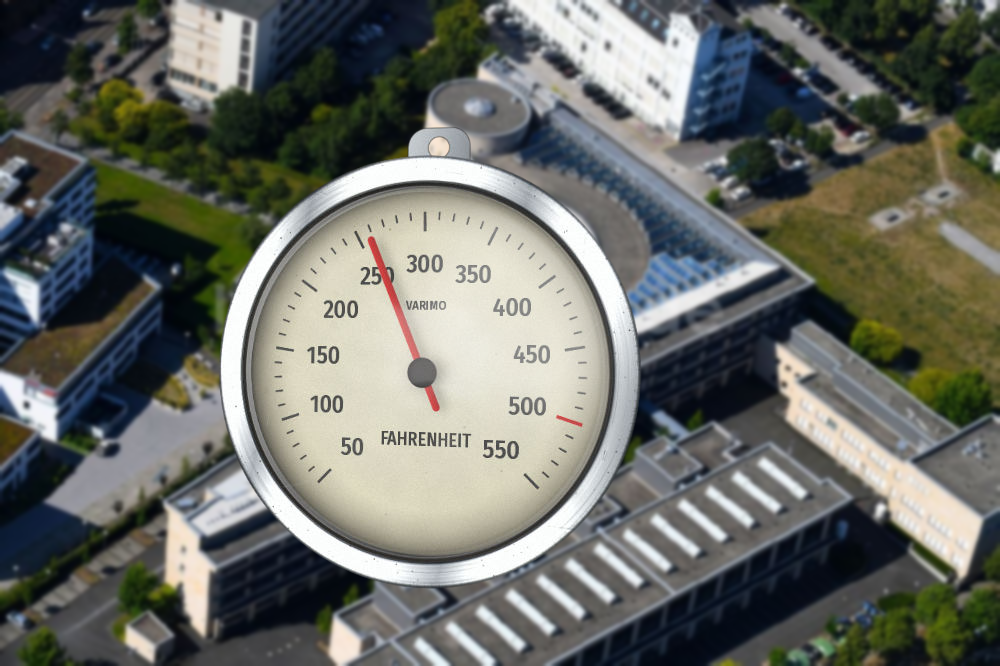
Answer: value=260 unit=°F
